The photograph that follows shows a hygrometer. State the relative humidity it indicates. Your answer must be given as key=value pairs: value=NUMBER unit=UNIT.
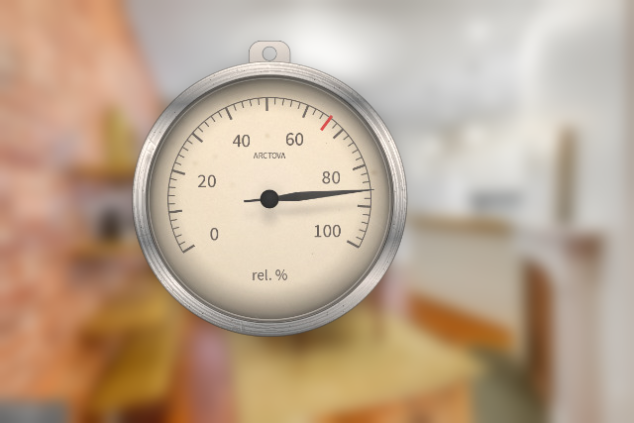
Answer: value=86 unit=%
